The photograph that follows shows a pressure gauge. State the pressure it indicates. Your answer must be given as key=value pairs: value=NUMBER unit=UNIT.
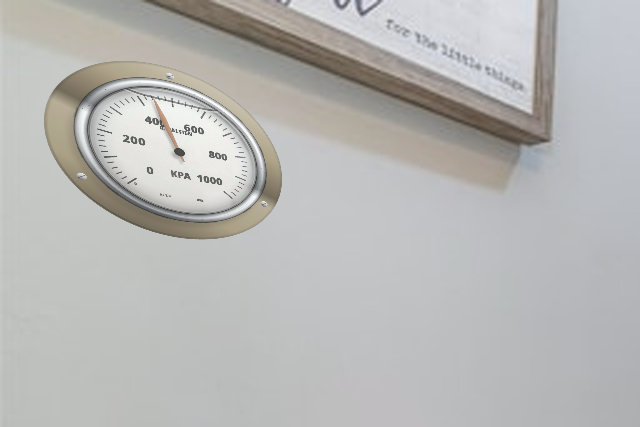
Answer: value=440 unit=kPa
